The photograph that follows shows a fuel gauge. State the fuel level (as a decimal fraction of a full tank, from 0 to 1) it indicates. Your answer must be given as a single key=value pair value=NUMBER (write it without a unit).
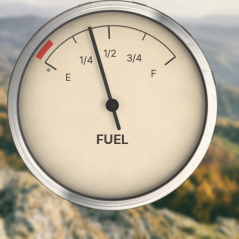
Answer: value=0.375
